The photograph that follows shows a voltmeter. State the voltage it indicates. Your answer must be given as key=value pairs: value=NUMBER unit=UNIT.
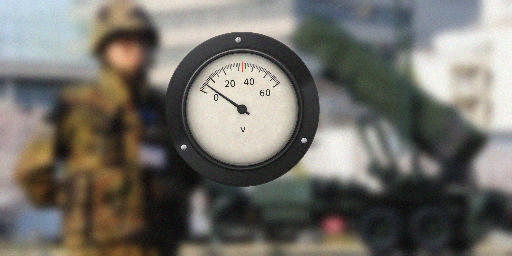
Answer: value=5 unit=V
